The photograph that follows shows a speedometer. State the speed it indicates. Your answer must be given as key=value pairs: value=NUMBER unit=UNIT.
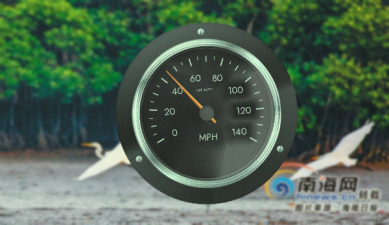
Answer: value=45 unit=mph
